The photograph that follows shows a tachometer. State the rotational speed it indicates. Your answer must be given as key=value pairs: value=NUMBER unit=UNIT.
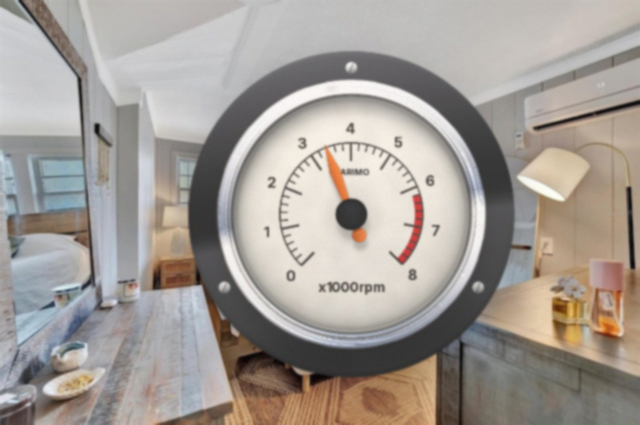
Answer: value=3400 unit=rpm
